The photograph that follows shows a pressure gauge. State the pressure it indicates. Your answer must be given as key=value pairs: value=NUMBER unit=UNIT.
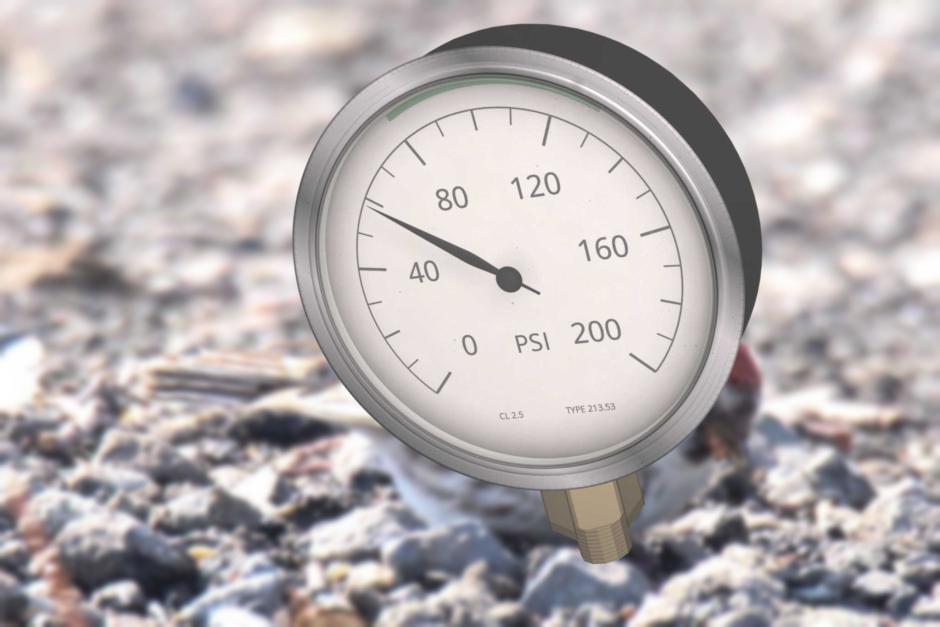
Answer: value=60 unit=psi
